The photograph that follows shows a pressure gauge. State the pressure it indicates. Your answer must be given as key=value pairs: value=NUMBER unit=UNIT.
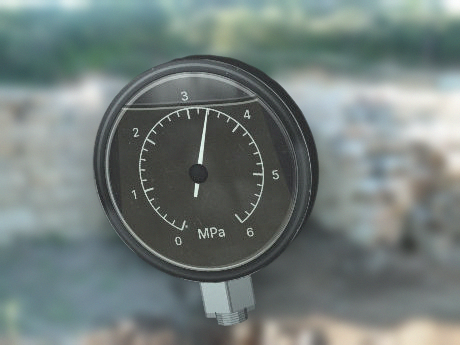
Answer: value=3.4 unit=MPa
